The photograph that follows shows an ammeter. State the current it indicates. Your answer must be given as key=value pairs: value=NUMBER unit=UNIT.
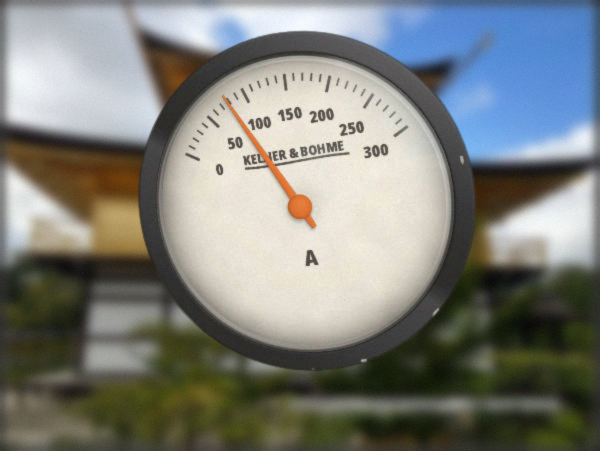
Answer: value=80 unit=A
